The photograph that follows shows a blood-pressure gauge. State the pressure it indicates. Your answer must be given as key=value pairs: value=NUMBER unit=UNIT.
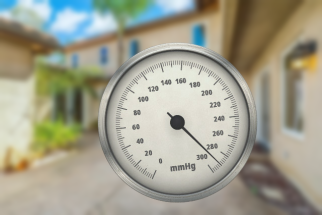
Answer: value=290 unit=mmHg
